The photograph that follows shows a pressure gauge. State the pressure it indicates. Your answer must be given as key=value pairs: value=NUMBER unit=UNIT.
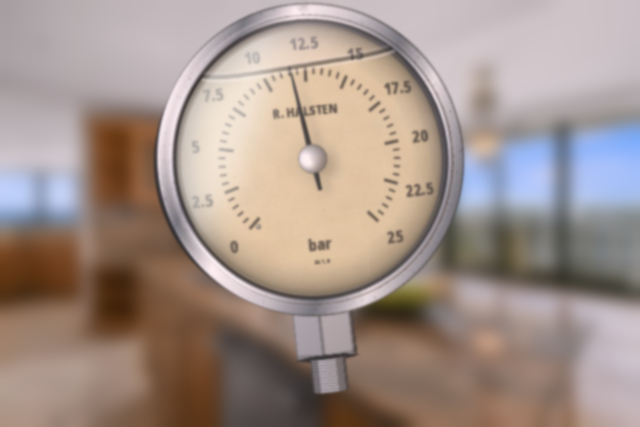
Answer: value=11.5 unit=bar
